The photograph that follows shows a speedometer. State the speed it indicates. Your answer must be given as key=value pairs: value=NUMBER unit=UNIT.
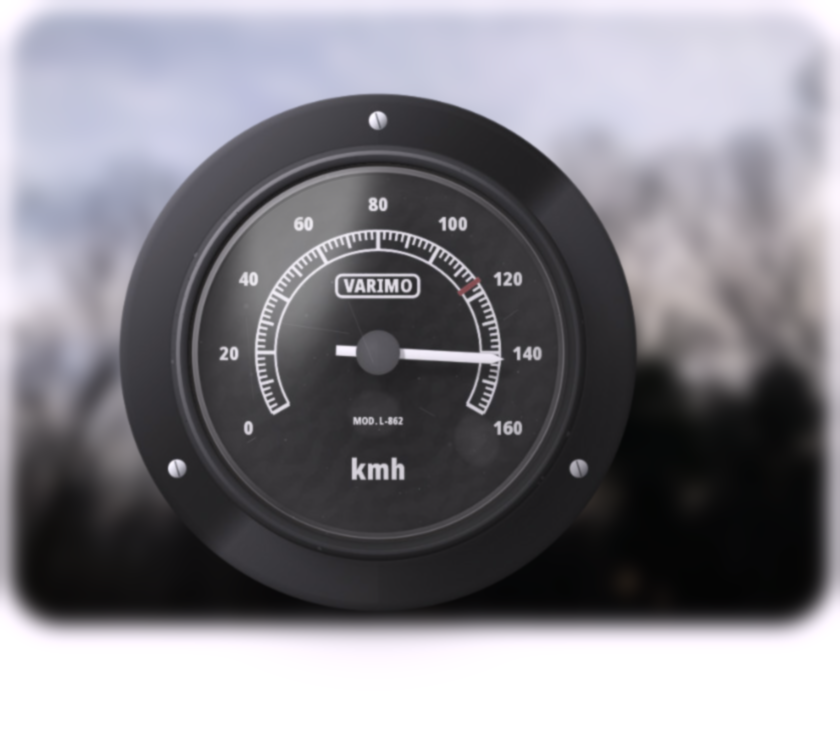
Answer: value=142 unit=km/h
